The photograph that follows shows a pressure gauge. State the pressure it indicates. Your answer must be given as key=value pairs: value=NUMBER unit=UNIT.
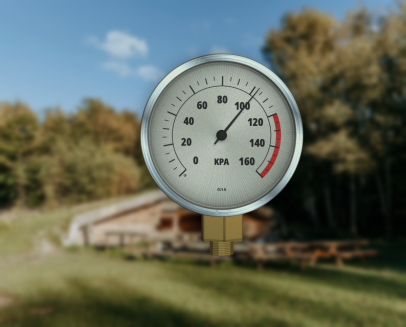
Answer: value=102.5 unit=kPa
